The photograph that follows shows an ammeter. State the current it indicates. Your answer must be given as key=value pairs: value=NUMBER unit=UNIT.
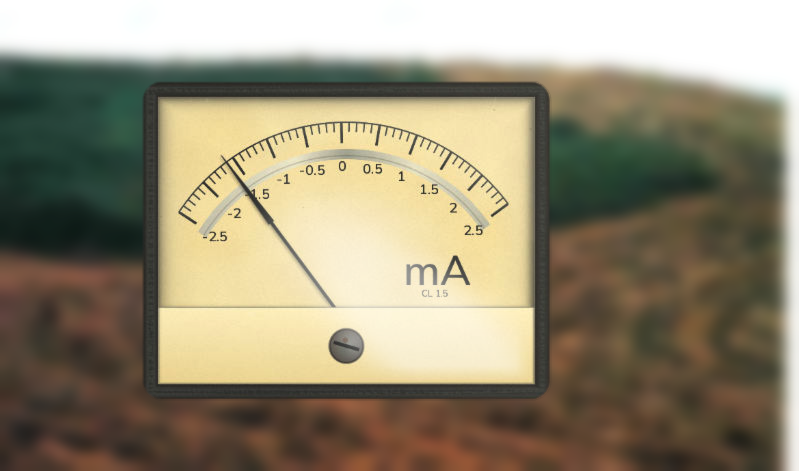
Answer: value=-1.6 unit=mA
